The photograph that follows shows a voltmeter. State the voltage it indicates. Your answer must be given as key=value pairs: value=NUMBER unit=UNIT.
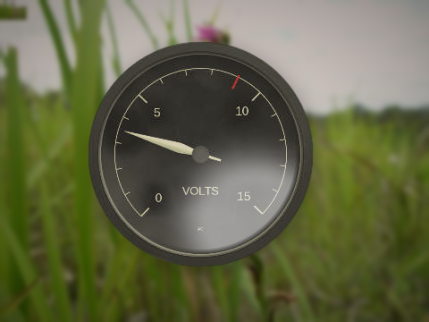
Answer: value=3.5 unit=V
